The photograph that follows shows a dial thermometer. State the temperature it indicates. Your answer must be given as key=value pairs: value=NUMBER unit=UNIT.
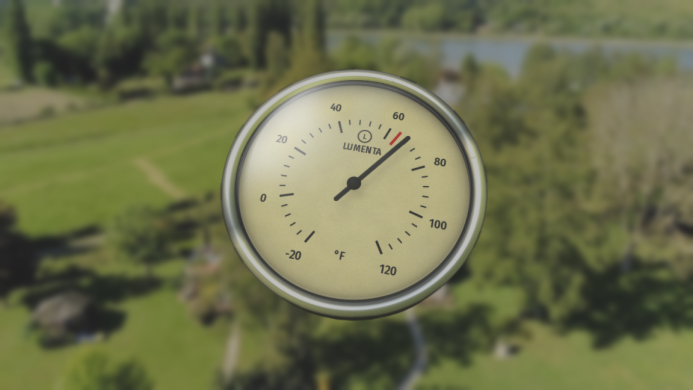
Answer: value=68 unit=°F
